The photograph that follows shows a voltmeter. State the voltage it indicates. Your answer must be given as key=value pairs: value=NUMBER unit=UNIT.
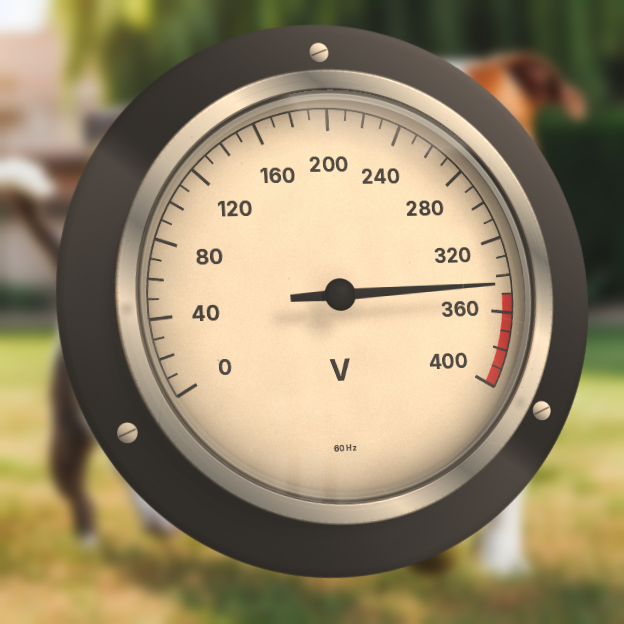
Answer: value=345 unit=V
